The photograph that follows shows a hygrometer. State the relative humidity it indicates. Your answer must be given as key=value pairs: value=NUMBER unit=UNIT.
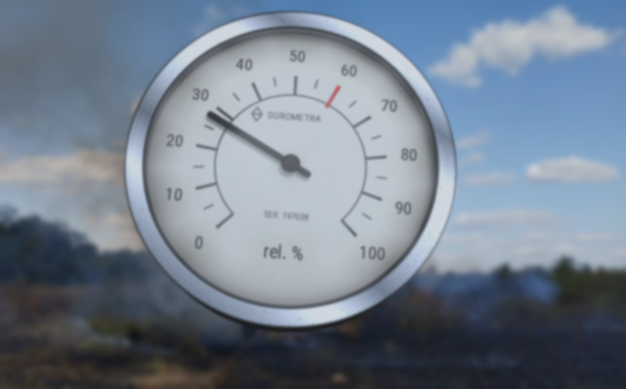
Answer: value=27.5 unit=%
